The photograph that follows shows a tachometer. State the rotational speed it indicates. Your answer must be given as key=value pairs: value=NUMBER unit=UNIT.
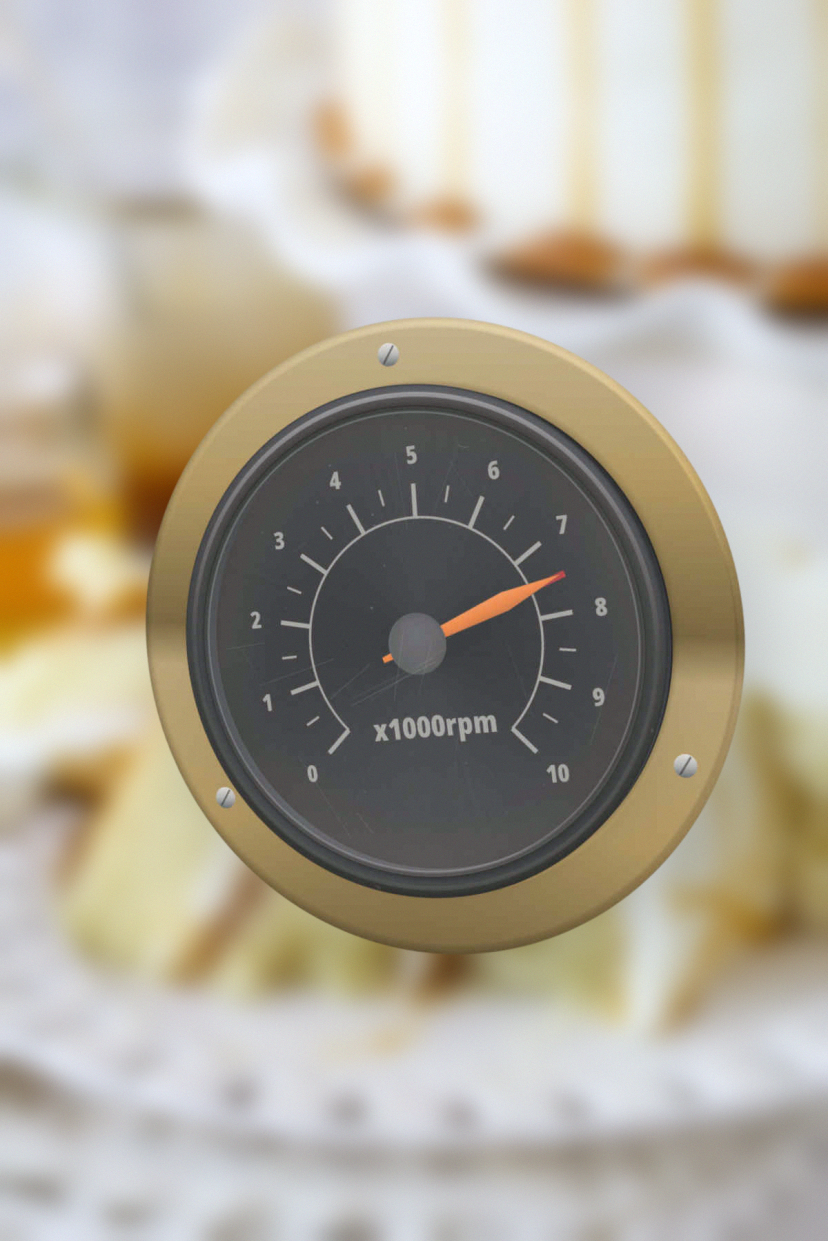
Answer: value=7500 unit=rpm
